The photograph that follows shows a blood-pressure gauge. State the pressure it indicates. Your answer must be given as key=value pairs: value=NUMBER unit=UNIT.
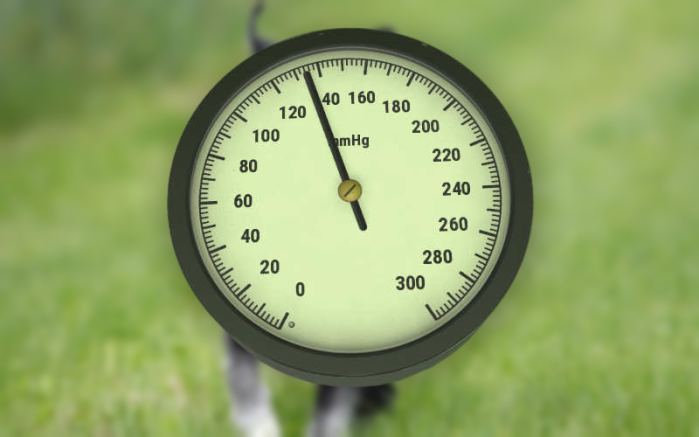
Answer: value=134 unit=mmHg
